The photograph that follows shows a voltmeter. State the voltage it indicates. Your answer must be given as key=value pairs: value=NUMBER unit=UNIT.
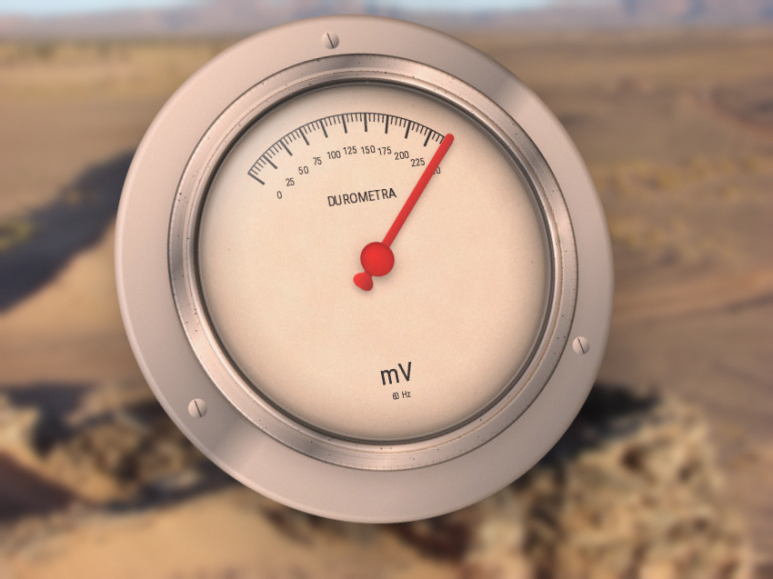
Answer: value=245 unit=mV
